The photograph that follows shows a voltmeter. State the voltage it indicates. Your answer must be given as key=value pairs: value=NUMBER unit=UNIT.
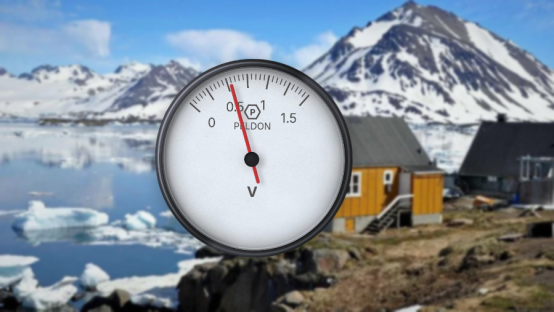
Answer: value=0.55 unit=V
